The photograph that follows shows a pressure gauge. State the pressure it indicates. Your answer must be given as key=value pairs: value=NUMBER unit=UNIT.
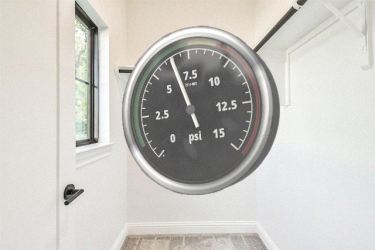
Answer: value=6.5 unit=psi
